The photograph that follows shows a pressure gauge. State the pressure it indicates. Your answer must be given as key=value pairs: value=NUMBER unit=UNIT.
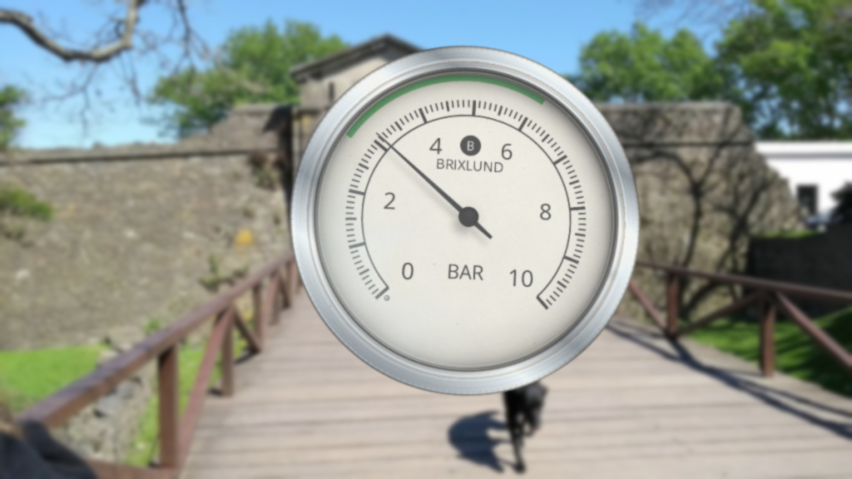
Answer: value=3.1 unit=bar
